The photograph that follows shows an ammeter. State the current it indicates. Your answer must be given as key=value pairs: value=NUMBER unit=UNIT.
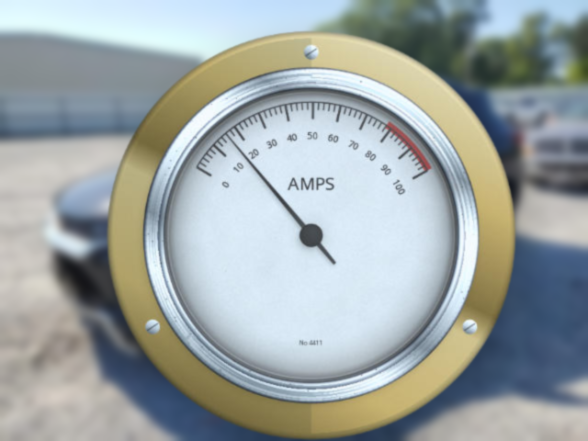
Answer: value=16 unit=A
